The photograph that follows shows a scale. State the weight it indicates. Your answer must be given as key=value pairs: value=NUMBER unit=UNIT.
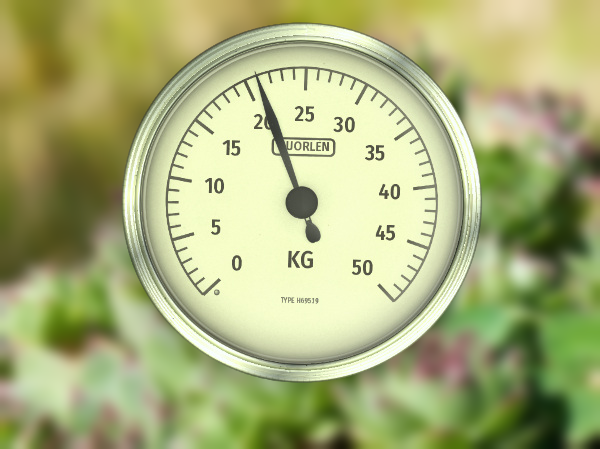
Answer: value=21 unit=kg
